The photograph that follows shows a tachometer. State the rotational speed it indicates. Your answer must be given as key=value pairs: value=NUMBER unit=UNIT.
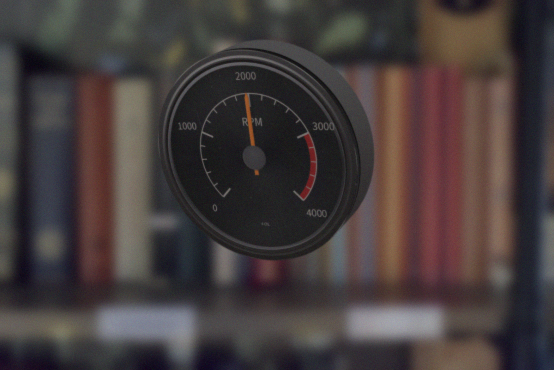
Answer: value=2000 unit=rpm
